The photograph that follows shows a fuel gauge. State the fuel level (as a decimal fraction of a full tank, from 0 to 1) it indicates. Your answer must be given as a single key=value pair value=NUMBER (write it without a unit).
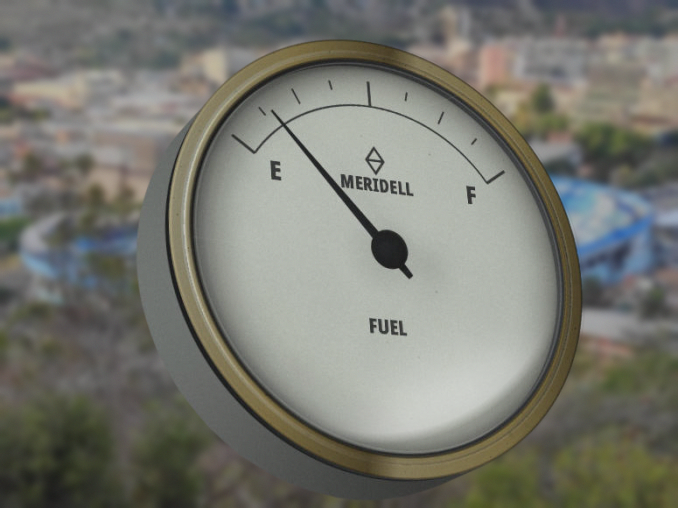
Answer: value=0.125
